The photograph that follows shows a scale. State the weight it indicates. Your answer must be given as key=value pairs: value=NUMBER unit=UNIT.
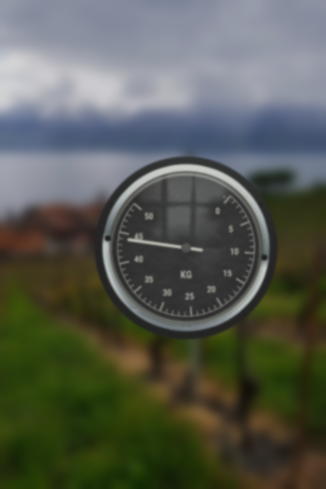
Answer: value=44 unit=kg
